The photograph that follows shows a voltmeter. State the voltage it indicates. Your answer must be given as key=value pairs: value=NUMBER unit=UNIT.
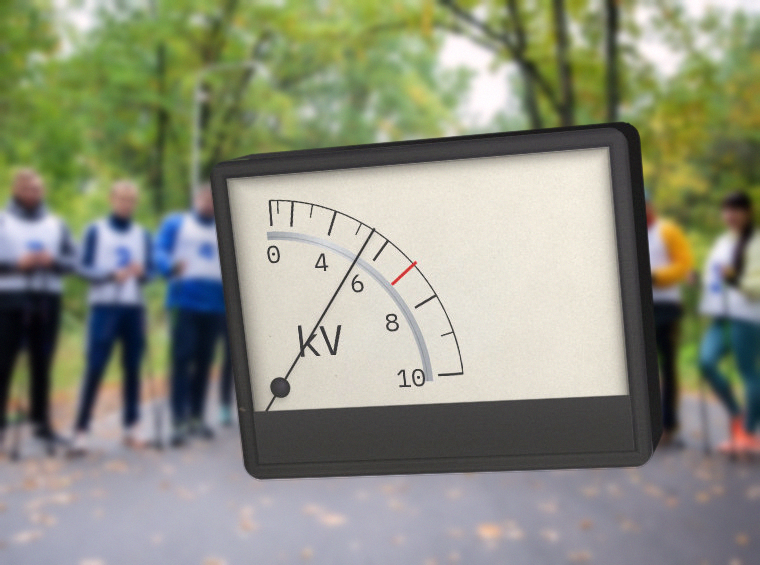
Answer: value=5.5 unit=kV
